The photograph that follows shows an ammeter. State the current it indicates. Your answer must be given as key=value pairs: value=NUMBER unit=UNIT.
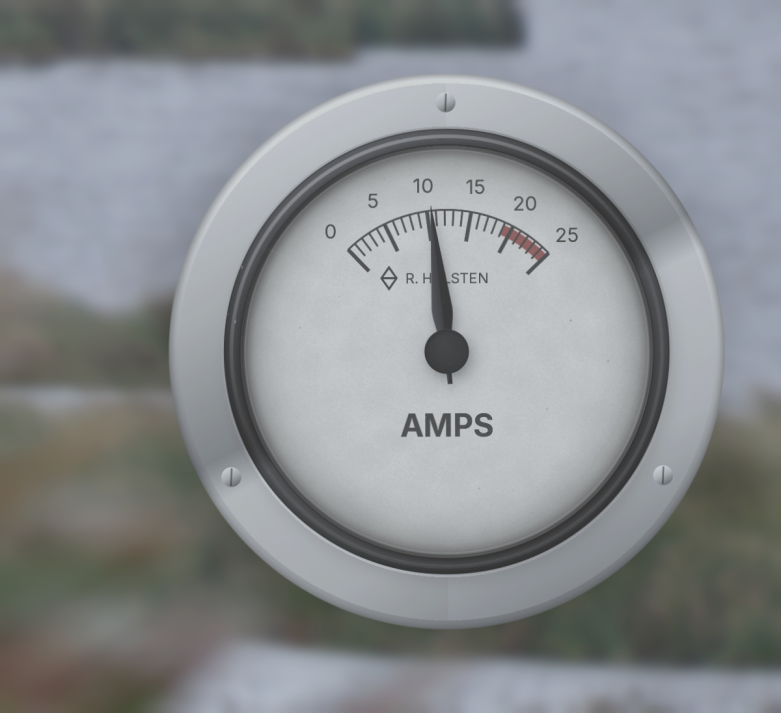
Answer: value=10.5 unit=A
